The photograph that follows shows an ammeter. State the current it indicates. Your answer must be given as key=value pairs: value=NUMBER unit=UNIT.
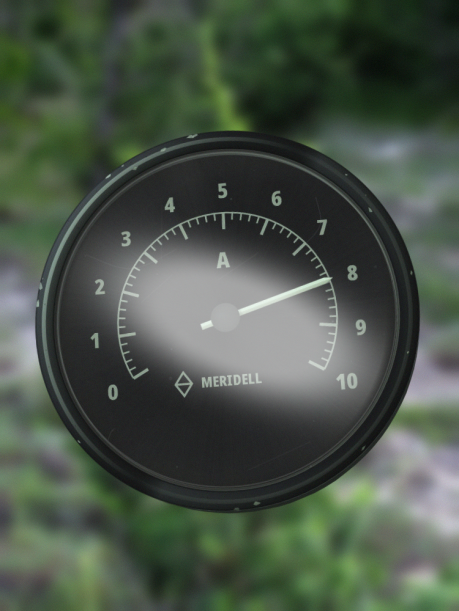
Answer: value=8 unit=A
